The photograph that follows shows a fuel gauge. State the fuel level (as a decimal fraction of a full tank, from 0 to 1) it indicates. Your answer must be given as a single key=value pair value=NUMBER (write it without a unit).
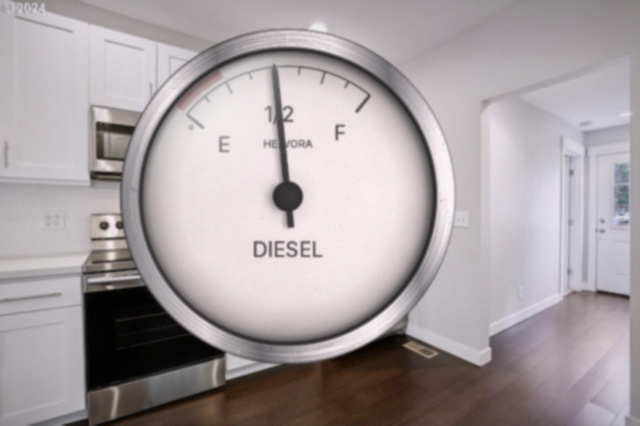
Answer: value=0.5
